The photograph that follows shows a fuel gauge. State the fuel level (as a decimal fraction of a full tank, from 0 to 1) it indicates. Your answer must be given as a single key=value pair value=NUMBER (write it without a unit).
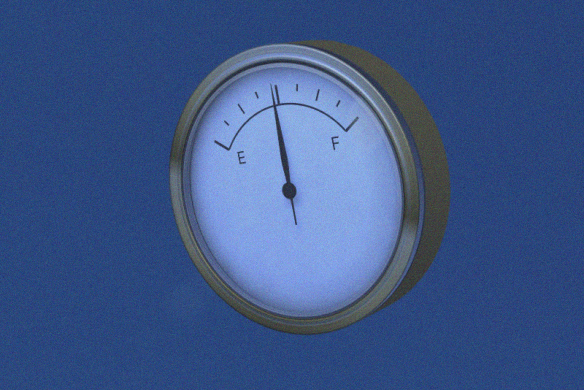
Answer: value=0.5
